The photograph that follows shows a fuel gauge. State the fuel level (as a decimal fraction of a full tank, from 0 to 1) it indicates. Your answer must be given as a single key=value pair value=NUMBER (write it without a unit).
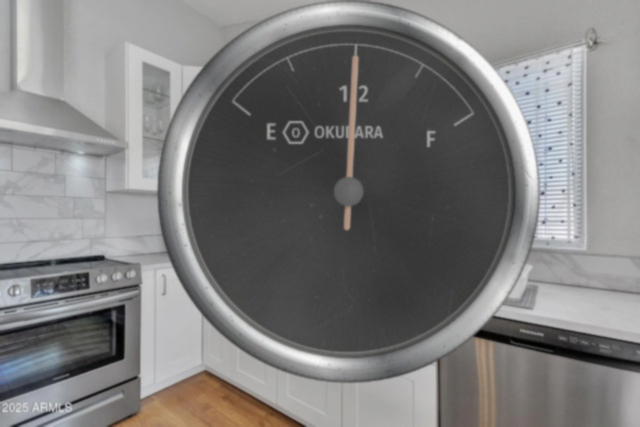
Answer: value=0.5
